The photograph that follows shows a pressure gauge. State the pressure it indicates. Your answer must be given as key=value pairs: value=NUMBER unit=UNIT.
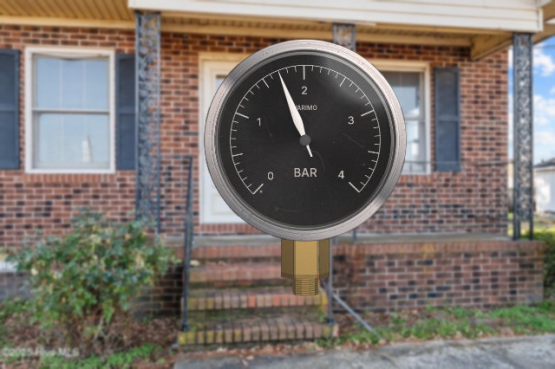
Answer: value=1.7 unit=bar
